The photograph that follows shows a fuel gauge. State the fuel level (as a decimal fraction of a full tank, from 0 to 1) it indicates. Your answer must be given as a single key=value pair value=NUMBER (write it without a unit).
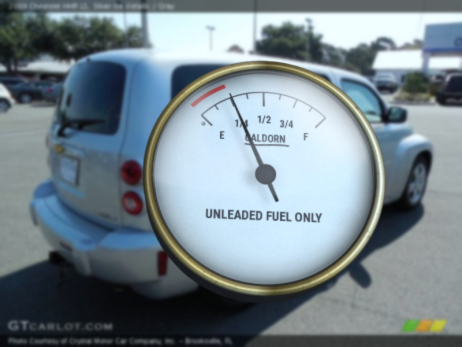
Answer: value=0.25
